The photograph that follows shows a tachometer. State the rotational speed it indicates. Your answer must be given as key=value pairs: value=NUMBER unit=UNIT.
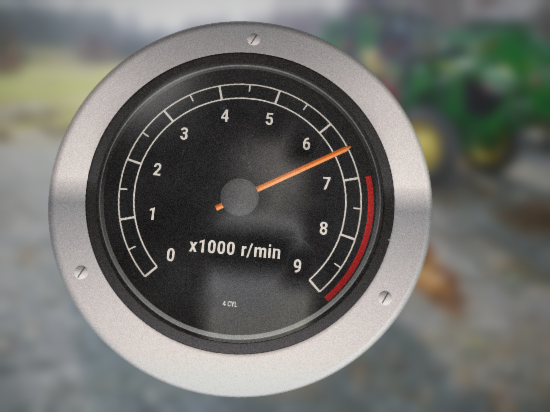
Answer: value=6500 unit=rpm
